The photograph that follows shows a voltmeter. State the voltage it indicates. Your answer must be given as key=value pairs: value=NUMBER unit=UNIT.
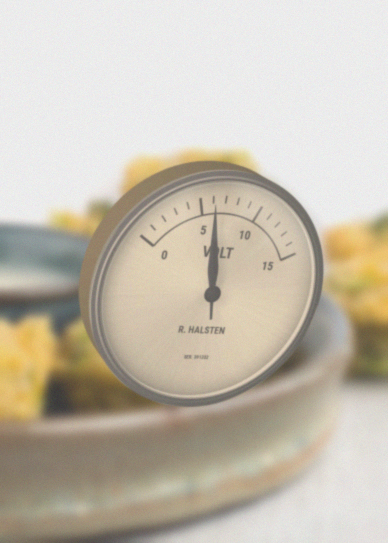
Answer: value=6 unit=V
